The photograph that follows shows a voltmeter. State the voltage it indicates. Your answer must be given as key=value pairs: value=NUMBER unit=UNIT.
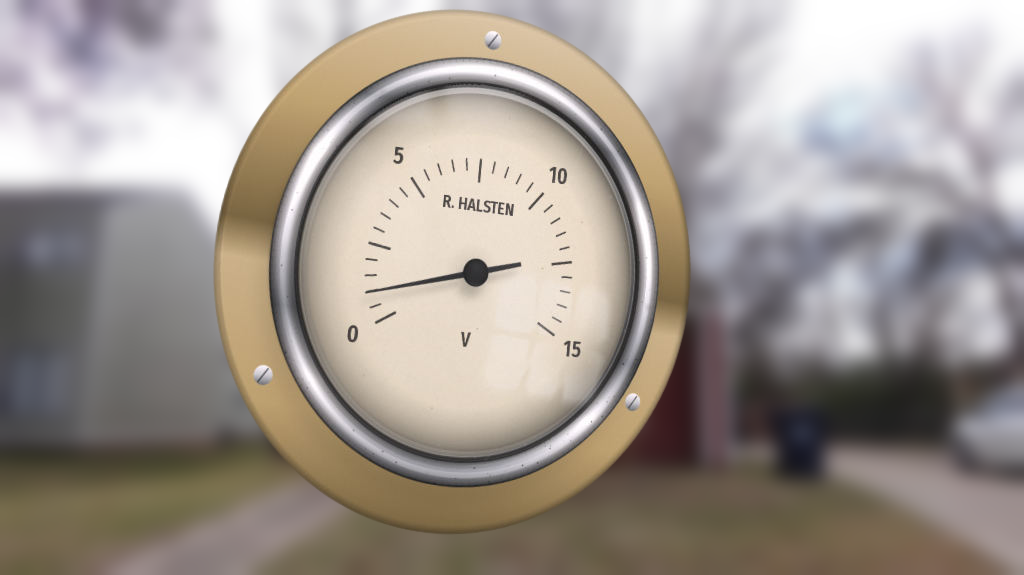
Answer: value=1 unit=V
